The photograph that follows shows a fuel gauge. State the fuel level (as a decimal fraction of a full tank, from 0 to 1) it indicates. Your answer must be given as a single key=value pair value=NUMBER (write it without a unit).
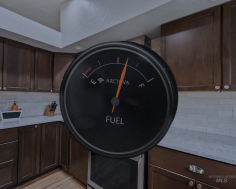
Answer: value=0.625
